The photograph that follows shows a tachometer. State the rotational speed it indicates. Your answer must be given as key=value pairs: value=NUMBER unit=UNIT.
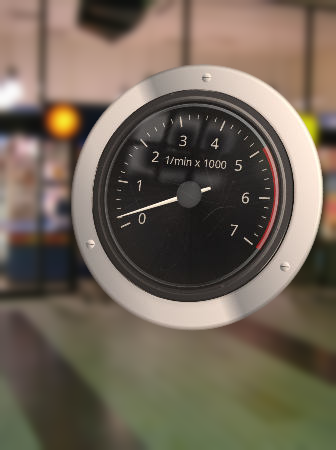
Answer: value=200 unit=rpm
